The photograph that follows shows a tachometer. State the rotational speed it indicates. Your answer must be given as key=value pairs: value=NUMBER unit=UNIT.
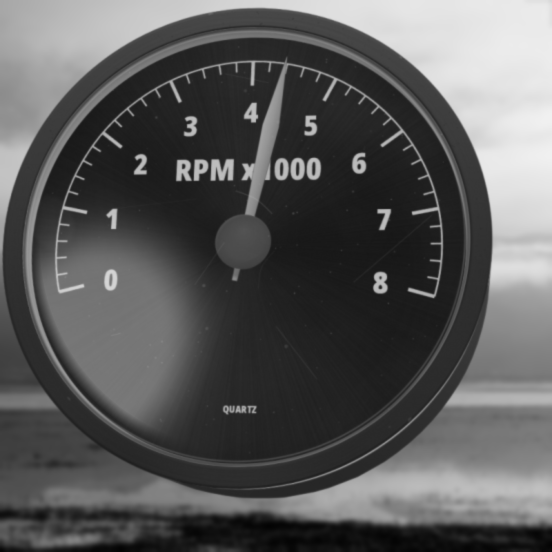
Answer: value=4400 unit=rpm
